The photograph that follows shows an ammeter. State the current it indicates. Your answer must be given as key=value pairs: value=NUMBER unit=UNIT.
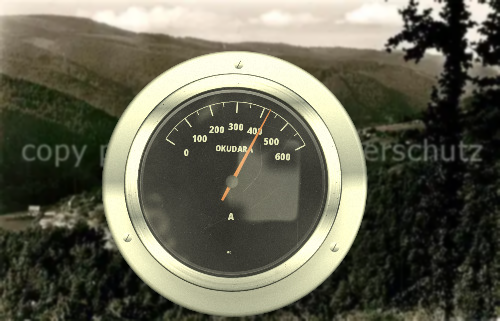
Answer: value=425 unit=A
